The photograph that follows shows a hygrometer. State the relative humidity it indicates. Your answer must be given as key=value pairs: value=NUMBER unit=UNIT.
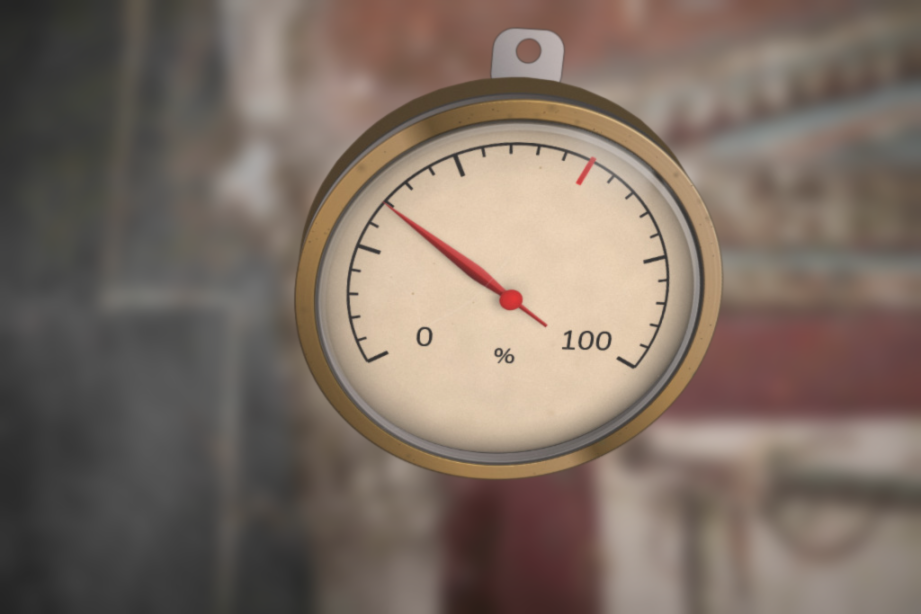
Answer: value=28 unit=%
